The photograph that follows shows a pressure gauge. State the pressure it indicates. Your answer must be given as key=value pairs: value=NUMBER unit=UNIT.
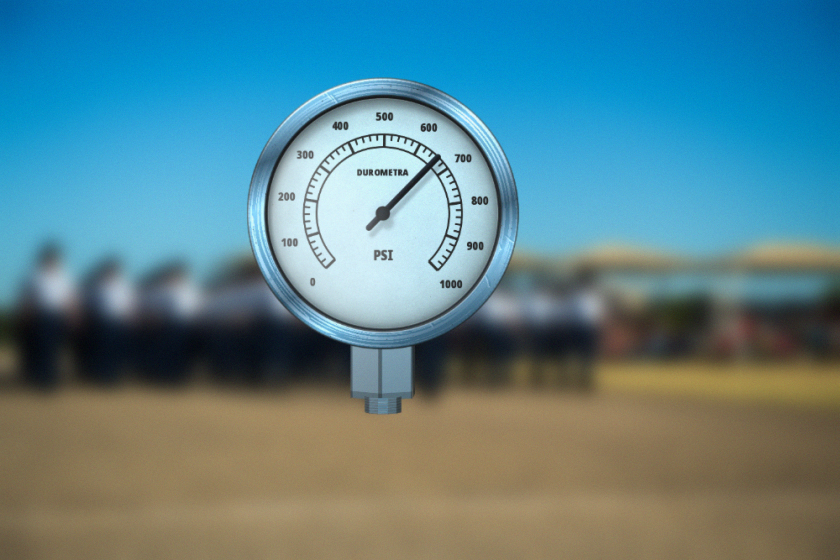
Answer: value=660 unit=psi
